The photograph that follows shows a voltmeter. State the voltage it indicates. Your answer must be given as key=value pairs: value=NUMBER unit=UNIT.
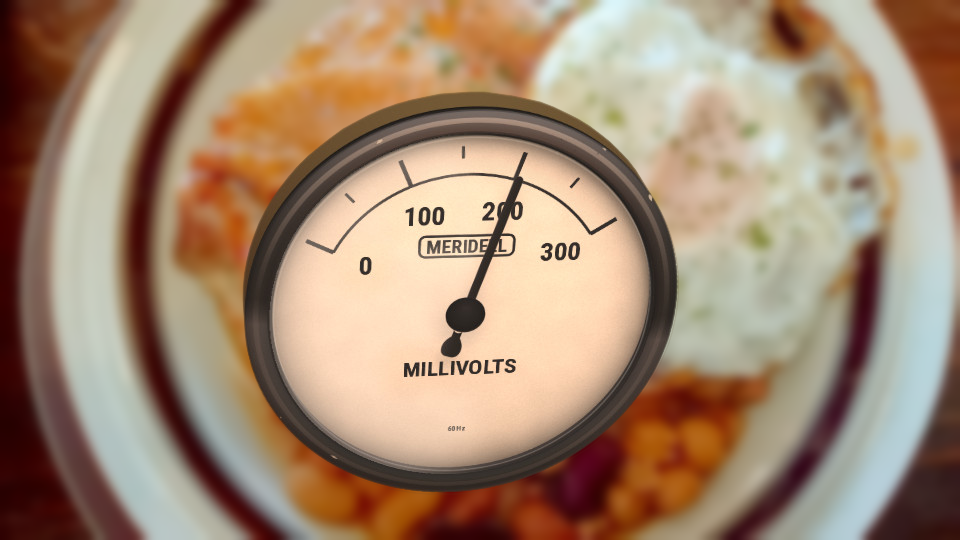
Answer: value=200 unit=mV
